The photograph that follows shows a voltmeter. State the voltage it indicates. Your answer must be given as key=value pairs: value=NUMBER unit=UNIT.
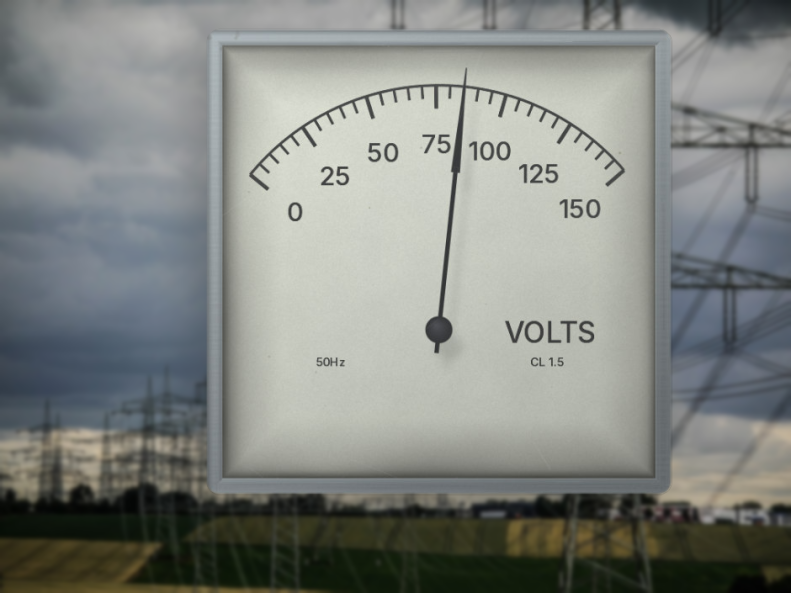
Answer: value=85 unit=V
